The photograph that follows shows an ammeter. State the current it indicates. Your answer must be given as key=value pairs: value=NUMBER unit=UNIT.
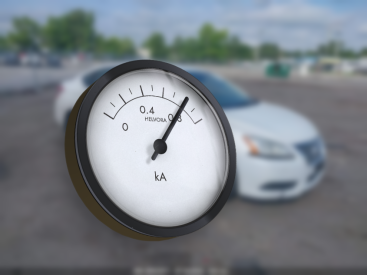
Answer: value=0.8 unit=kA
